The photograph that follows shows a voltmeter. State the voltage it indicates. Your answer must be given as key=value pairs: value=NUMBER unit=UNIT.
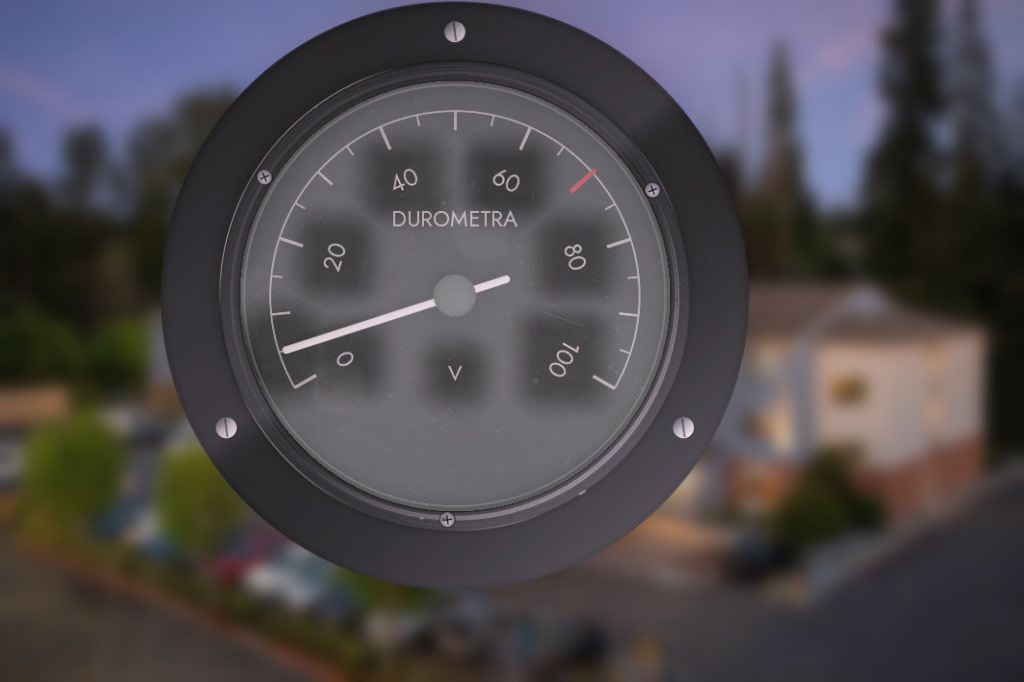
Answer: value=5 unit=V
